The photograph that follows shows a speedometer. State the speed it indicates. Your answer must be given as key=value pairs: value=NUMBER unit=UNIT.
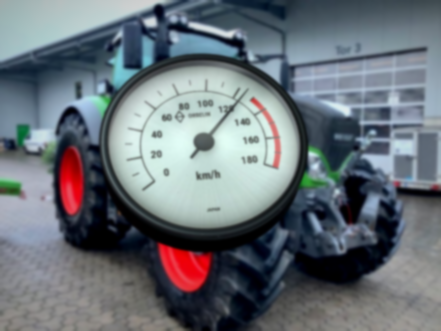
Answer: value=125 unit=km/h
